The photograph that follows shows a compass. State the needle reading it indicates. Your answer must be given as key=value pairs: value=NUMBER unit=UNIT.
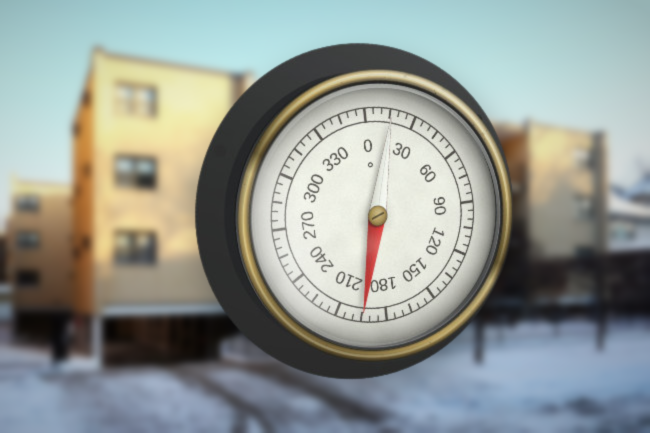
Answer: value=195 unit=°
